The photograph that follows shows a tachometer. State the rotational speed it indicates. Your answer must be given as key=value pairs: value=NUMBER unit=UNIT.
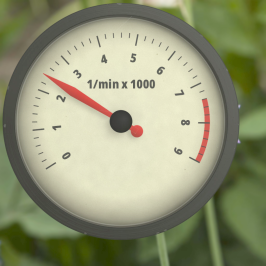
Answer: value=2400 unit=rpm
